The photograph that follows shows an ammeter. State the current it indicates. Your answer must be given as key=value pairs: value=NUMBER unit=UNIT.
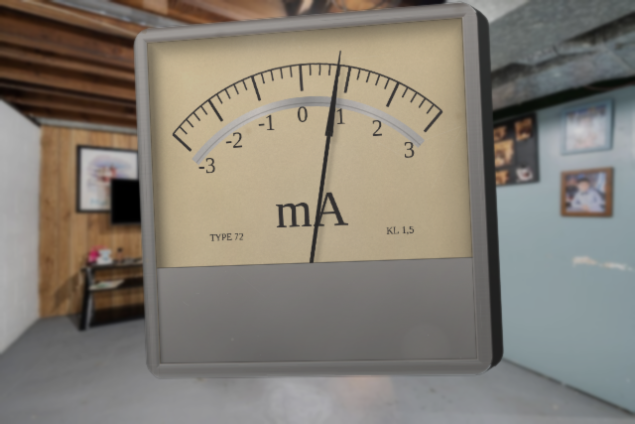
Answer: value=0.8 unit=mA
